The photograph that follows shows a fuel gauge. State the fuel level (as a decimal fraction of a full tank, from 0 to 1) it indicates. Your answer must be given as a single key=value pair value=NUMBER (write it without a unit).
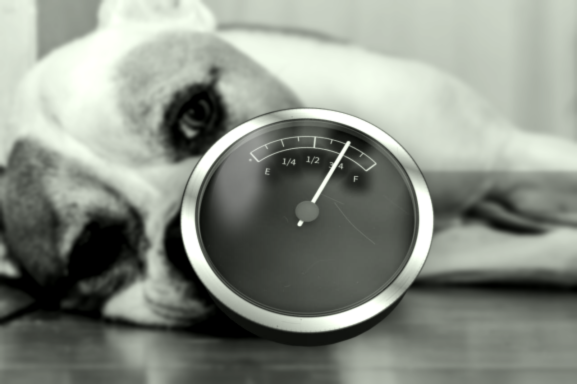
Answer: value=0.75
